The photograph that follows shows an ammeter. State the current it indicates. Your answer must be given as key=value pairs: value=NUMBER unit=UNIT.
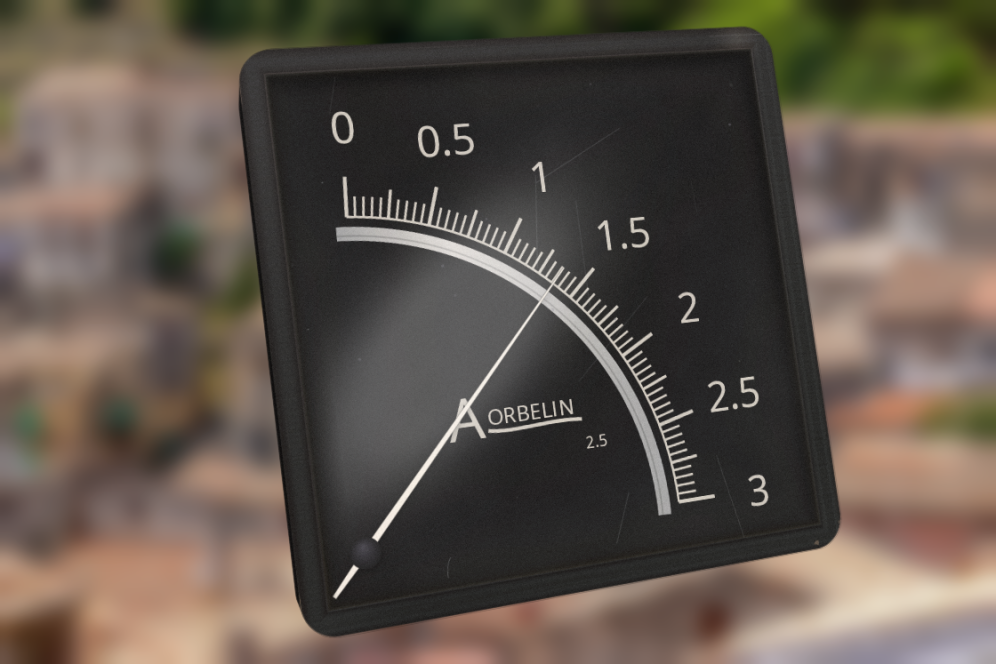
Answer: value=1.35 unit=A
